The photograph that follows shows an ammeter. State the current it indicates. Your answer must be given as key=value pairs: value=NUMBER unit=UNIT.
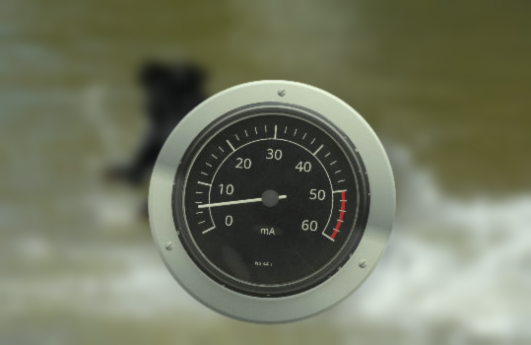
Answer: value=5 unit=mA
